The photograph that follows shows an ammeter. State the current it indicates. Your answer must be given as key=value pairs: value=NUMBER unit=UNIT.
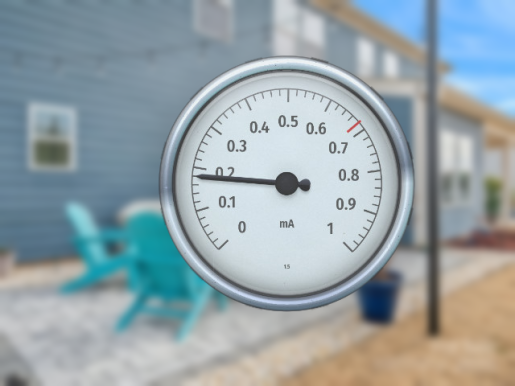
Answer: value=0.18 unit=mA
